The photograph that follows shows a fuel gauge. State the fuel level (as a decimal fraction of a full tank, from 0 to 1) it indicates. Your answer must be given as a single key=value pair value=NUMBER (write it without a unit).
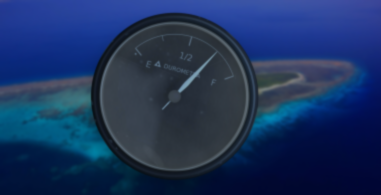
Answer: value=0.75
